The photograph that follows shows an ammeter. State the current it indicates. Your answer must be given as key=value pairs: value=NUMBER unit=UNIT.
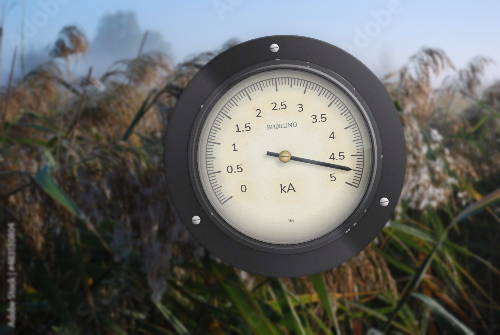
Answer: value=4.75 unit=kA
